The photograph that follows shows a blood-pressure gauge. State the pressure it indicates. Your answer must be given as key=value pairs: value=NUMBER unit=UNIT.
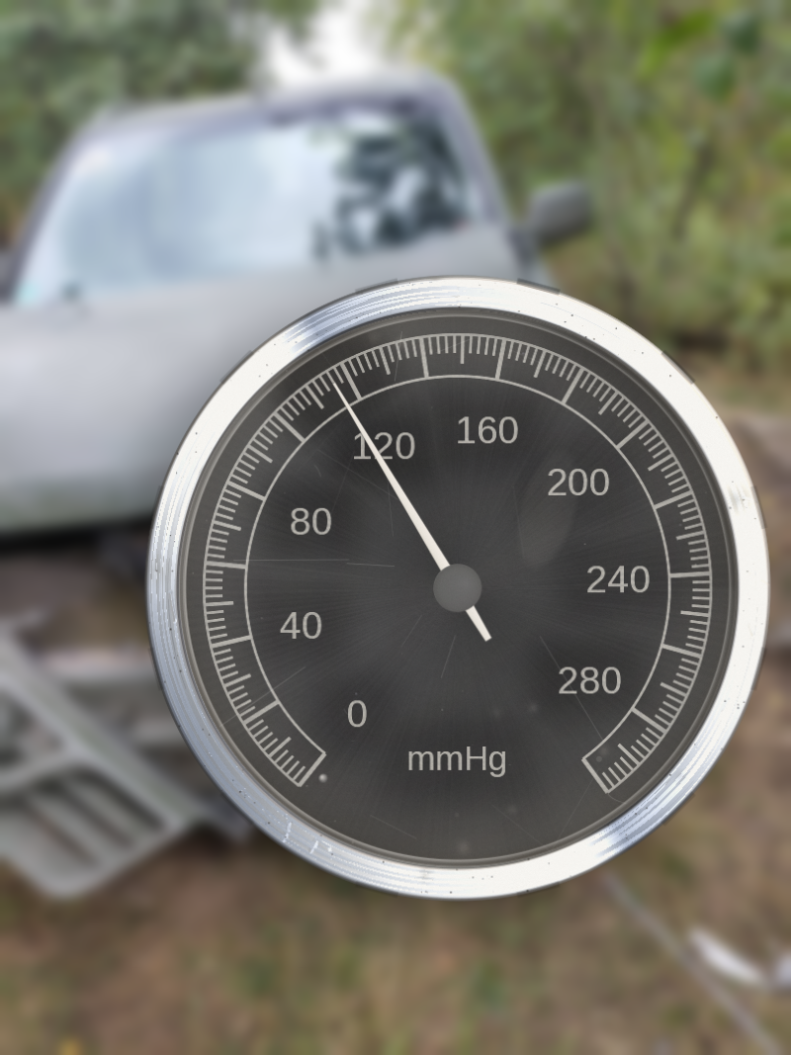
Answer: value=116 unit=mmHg
